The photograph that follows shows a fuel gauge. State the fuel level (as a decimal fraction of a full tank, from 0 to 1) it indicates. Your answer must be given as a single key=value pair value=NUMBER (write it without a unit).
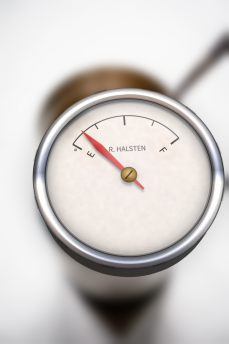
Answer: value=0.125
